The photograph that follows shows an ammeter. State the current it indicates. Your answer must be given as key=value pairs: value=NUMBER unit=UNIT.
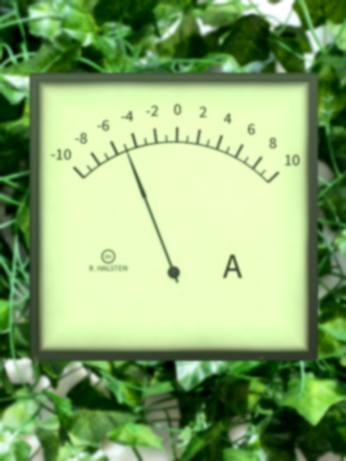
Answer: value=-5 unit=A
